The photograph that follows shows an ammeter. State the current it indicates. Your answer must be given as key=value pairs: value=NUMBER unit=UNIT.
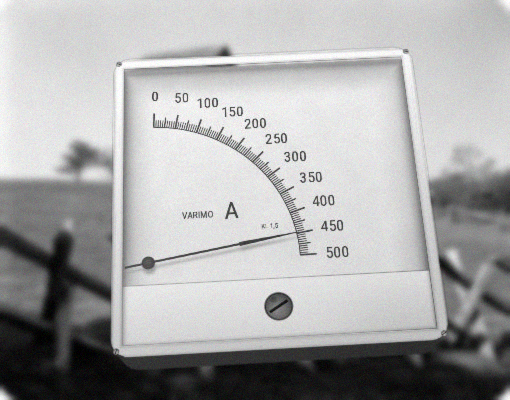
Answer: value=450 unit=A
